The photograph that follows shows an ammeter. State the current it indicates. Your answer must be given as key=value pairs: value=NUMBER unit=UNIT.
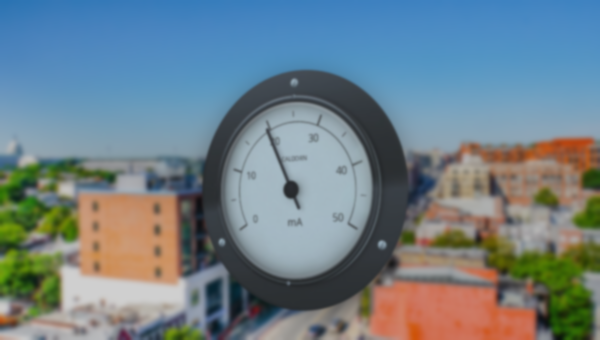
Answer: value=20 unit=mA
